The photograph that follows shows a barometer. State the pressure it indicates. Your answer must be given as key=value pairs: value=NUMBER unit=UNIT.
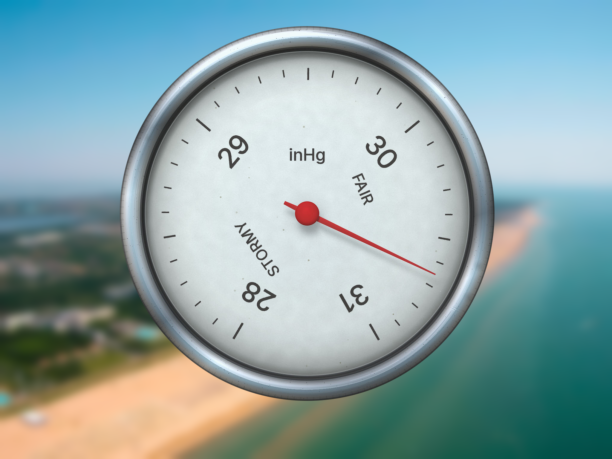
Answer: value=30.65 unit=inHg
